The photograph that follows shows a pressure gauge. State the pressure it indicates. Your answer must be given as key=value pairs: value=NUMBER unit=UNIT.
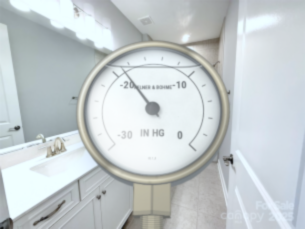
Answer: value=-19 unit=inHg
